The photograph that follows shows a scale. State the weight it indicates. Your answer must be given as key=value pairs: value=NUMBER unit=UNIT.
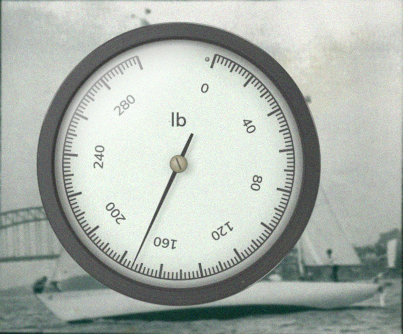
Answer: value=174 unit=lb
